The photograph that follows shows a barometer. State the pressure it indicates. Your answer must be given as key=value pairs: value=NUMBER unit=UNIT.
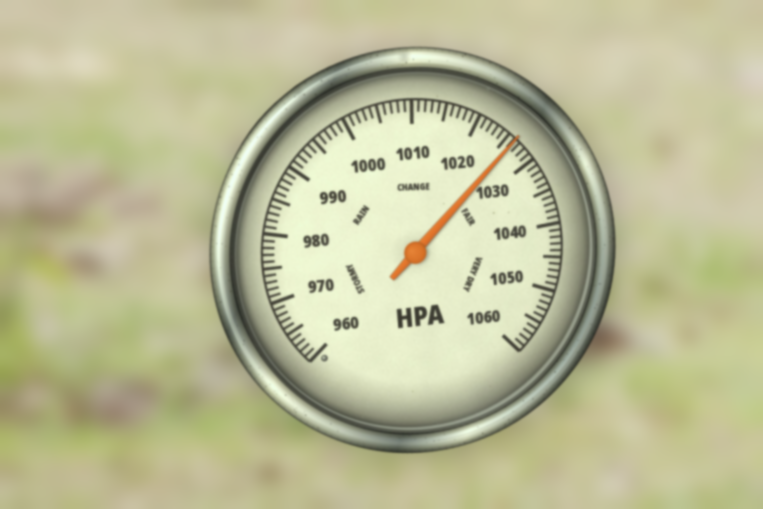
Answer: value=1026 unit=hPa
